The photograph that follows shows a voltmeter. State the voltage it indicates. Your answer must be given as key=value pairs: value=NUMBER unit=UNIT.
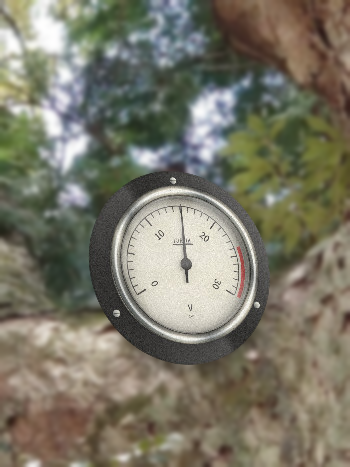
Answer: value=15 unit=V
